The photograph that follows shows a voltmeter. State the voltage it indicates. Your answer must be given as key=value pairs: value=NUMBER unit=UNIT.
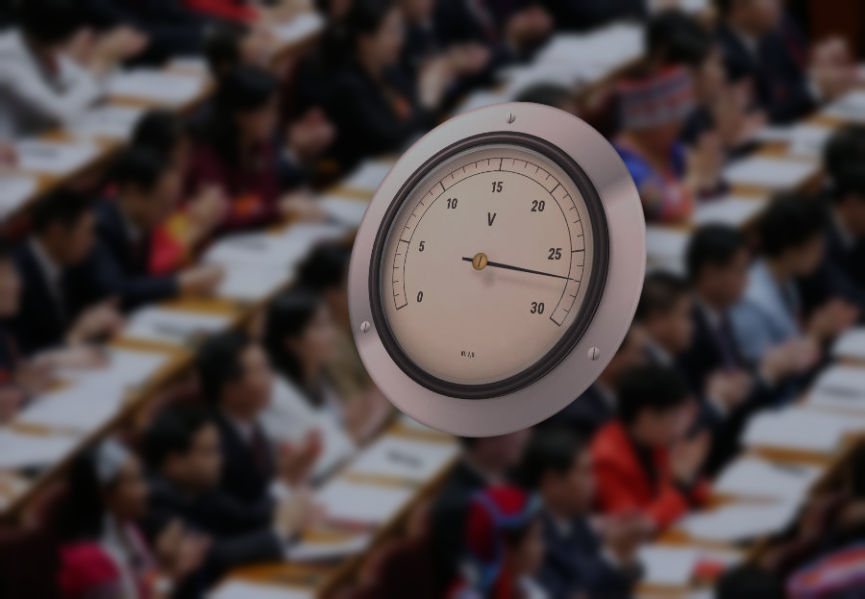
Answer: value=27 unit=V
